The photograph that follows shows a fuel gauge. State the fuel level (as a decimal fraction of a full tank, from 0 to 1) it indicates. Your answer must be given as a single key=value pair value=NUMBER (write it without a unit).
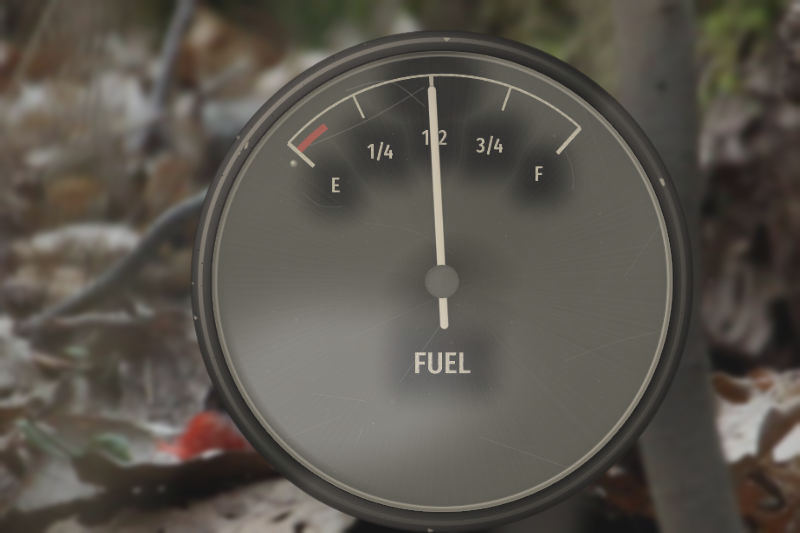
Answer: value=0.5
